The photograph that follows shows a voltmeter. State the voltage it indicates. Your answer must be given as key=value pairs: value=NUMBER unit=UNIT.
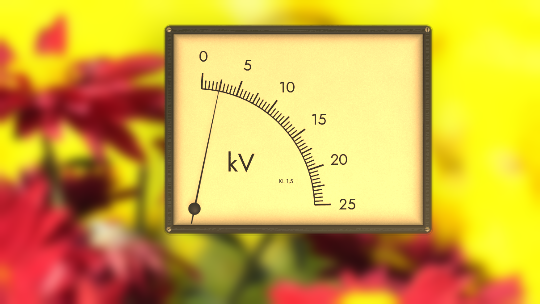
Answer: value=2.5 unit=kV
